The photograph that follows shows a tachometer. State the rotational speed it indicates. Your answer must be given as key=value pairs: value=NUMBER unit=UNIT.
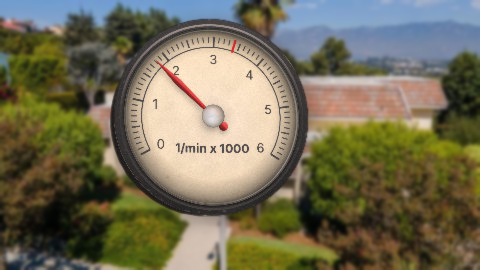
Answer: value=1800 unit=rpm
